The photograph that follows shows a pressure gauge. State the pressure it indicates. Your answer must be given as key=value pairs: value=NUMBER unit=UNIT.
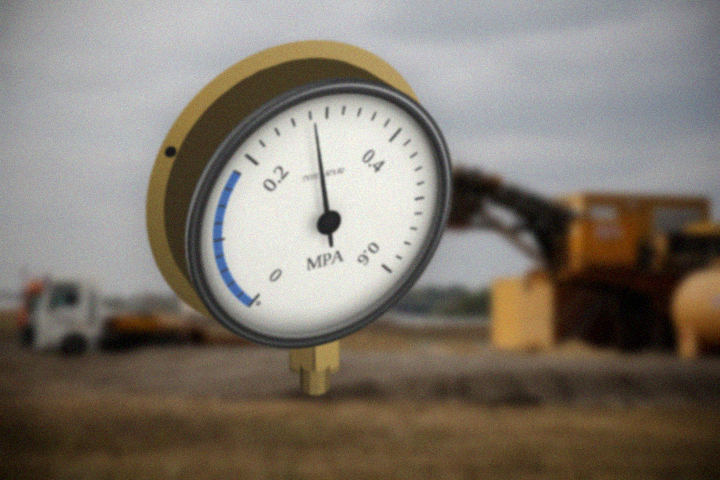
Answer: value=0.28 unit=MPa
